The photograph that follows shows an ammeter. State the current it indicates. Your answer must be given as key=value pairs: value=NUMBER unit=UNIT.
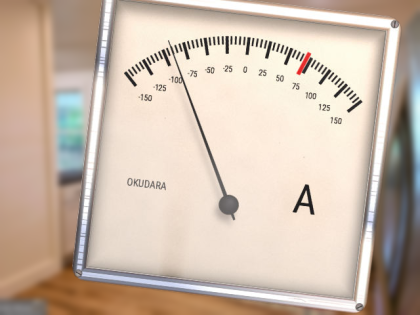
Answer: value=-90 unit=A
